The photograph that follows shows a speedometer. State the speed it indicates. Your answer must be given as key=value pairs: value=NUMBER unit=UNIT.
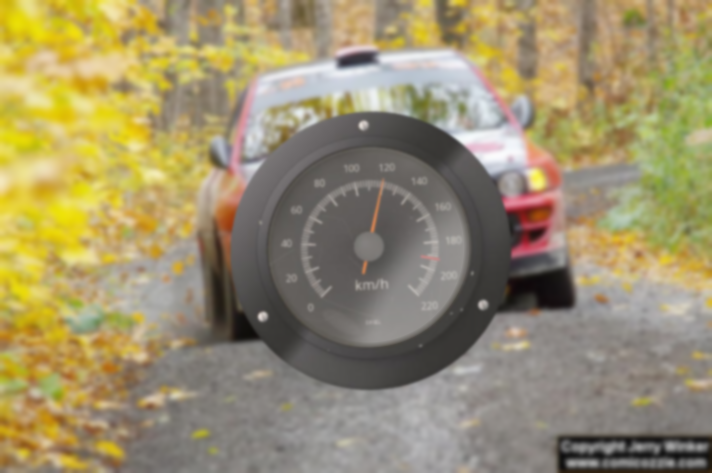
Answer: value=120 unit=km/h
